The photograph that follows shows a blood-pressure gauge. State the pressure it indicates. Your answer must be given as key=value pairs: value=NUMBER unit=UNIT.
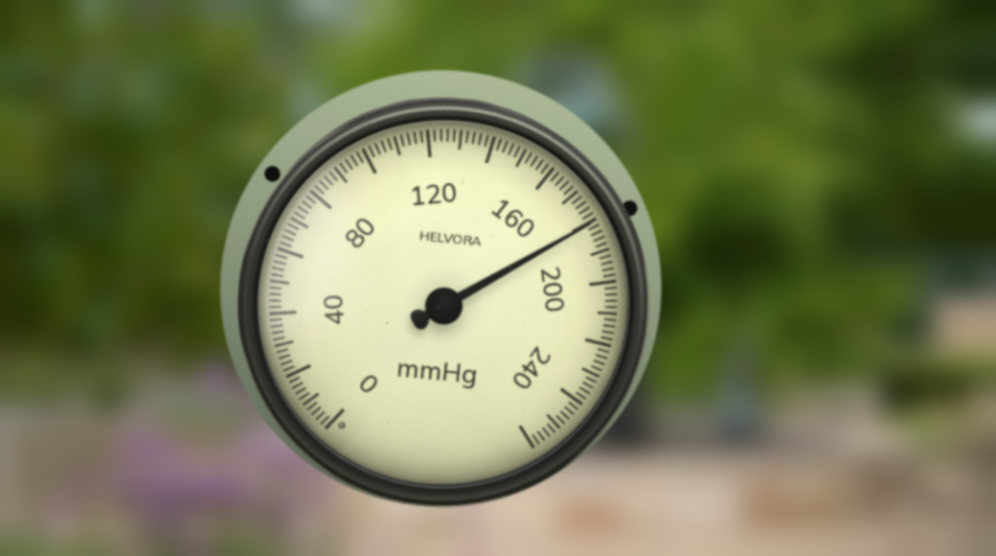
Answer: value=180 unit=mmHg
